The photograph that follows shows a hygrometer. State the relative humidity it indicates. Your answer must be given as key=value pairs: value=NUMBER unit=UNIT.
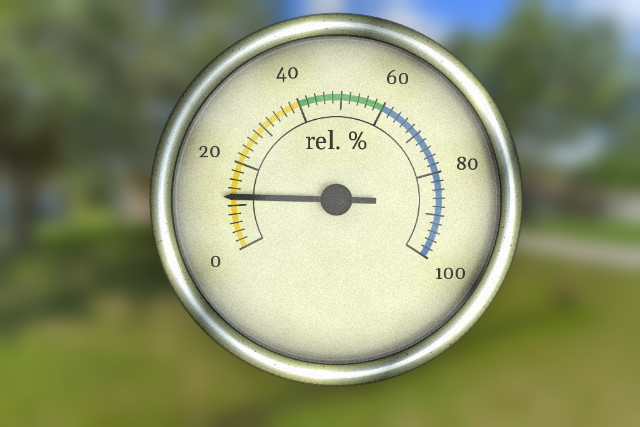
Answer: value=12 unit=%
